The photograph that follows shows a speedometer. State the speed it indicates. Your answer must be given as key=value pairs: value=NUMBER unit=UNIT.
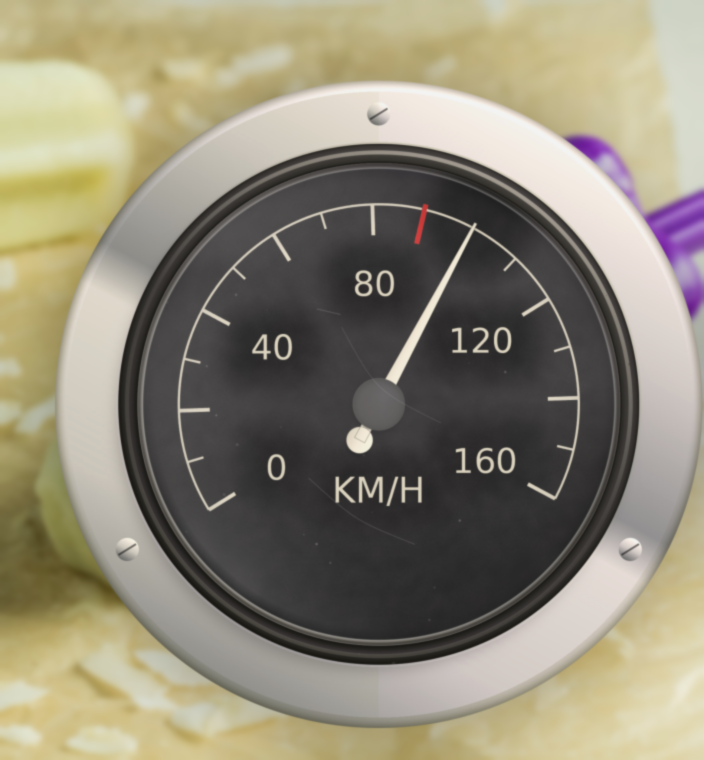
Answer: value=100 unit=km/h
